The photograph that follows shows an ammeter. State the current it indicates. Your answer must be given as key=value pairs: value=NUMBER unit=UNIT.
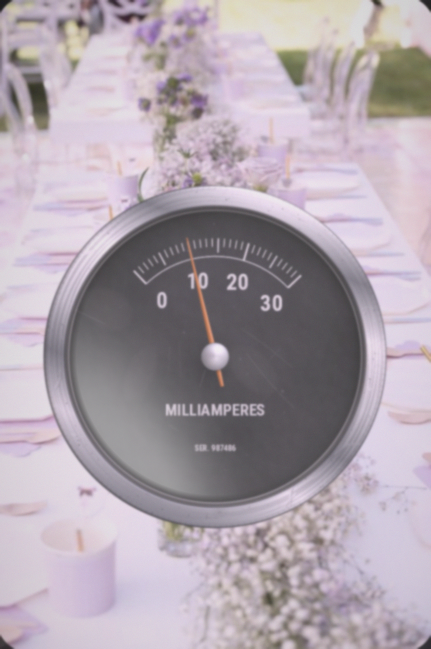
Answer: value=10 unit=mA
